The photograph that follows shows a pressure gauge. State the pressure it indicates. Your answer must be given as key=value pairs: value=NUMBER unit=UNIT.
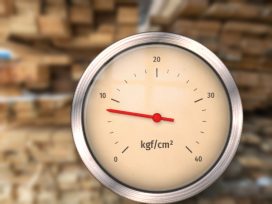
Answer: value=8 unit=kg/cm²
